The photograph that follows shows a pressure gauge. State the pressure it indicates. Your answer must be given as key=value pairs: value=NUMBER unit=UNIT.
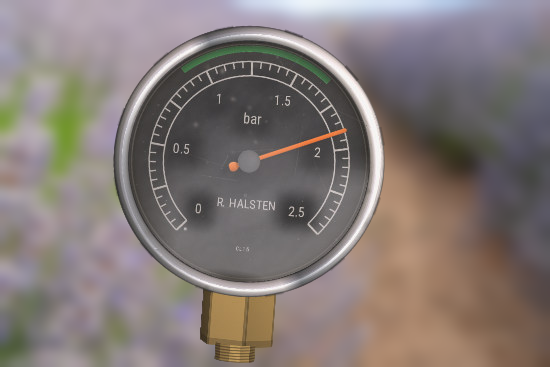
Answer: value=1.9 unit=bar
